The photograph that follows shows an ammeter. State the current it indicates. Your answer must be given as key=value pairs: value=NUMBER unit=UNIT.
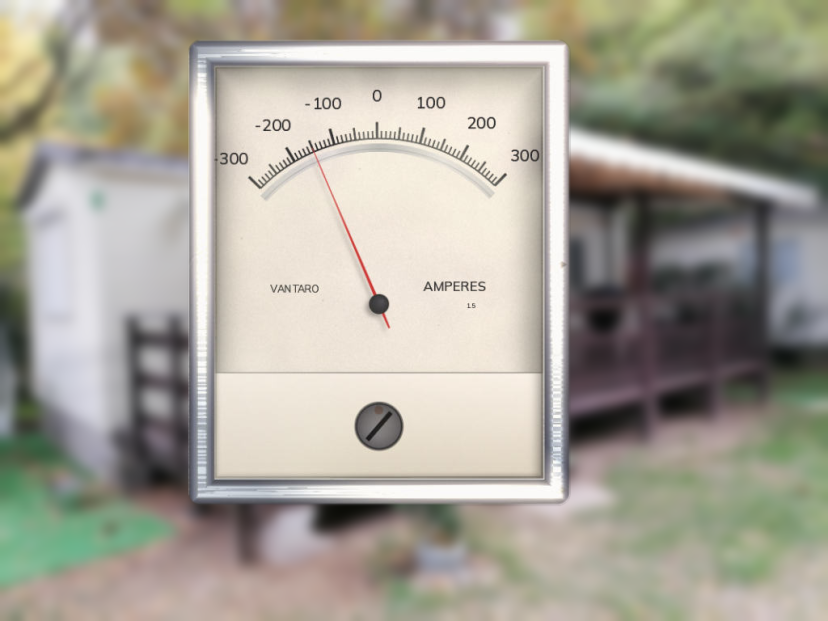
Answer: value=-150 unit=A
